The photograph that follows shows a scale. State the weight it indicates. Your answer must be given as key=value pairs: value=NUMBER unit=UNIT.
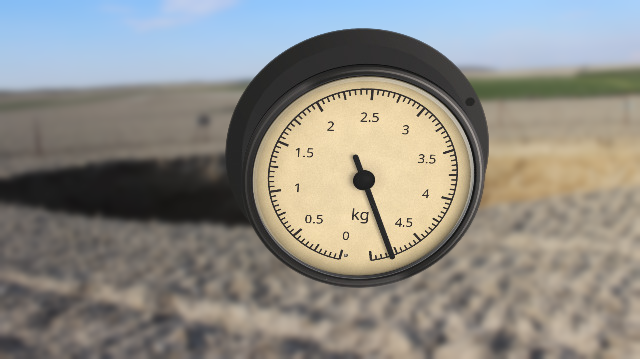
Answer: value=4.8 unit=kg
